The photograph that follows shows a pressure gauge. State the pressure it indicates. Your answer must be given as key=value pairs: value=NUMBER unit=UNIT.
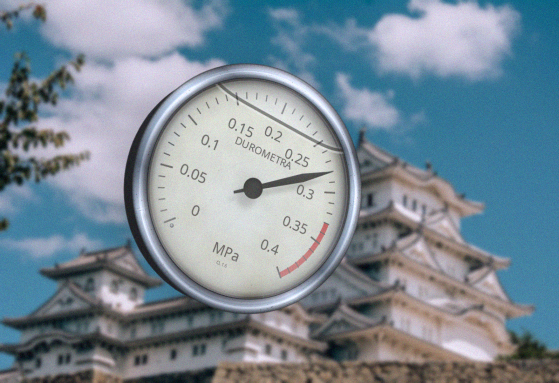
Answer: value=0.28 unit=MPa
